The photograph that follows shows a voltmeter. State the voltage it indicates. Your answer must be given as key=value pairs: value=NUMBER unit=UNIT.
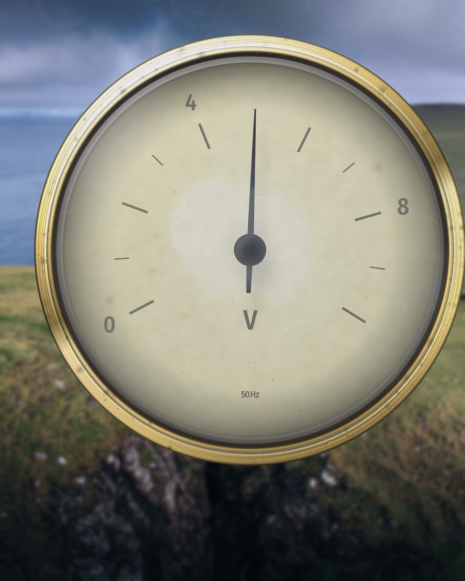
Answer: value=5 unit=V
